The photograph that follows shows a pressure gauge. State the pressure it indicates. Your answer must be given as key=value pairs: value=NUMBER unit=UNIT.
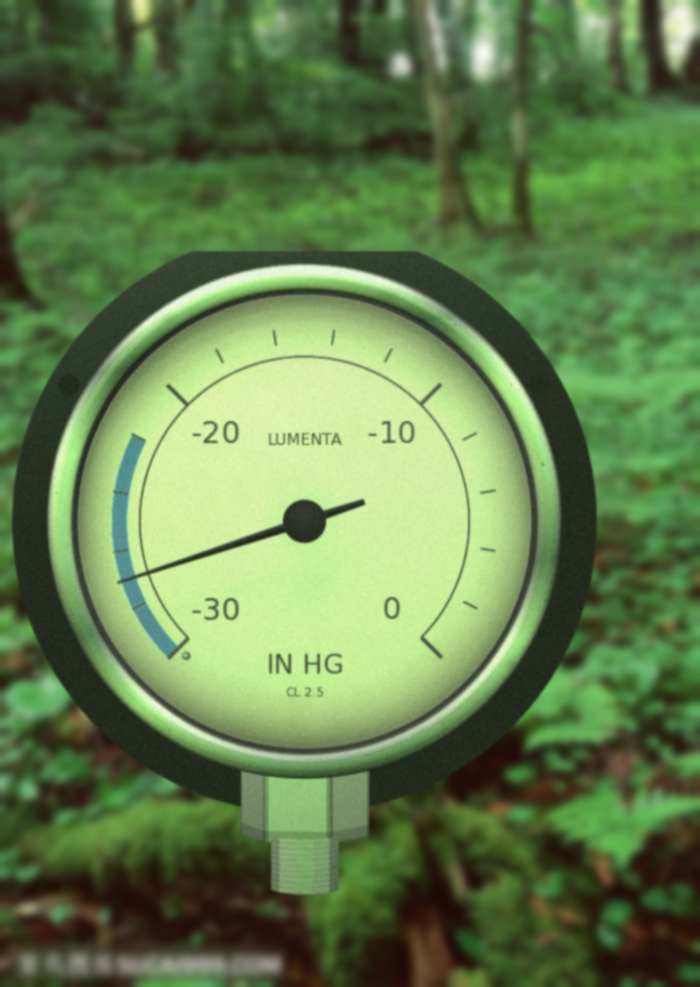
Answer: value=-27 unit=inHg
